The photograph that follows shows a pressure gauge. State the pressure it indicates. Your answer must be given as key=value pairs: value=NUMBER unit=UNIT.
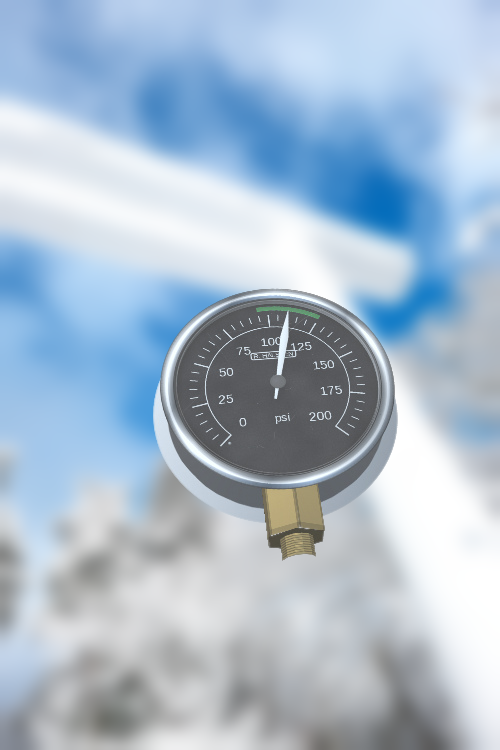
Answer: value=110 unit=psi
